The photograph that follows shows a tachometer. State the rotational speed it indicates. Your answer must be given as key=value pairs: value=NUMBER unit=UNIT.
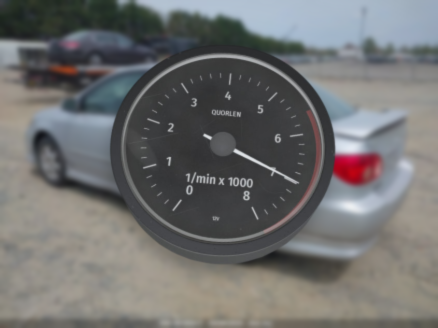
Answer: value=7000 unit=rpm
